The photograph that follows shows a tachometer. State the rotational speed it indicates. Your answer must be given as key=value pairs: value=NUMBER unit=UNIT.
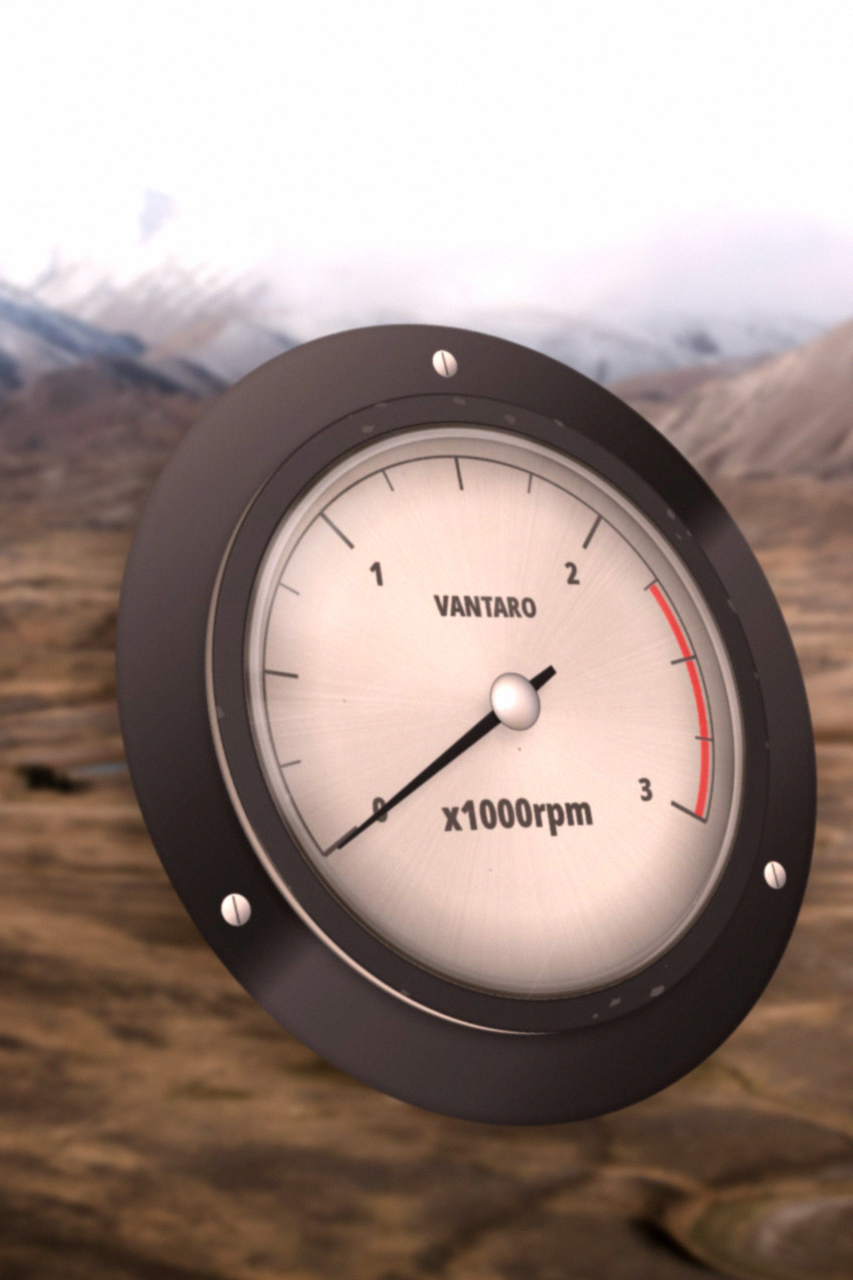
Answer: value=0 unit=rpm
